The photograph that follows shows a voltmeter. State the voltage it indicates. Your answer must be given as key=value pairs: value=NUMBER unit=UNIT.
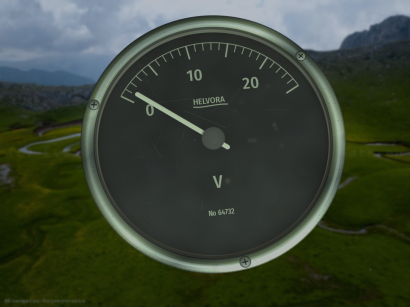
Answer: value=1 unit=V
